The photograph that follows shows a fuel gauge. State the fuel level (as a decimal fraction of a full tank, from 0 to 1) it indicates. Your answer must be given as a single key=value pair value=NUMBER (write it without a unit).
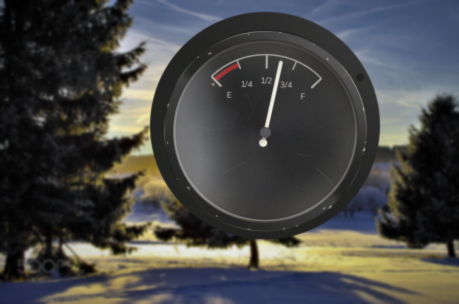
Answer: value=0.625
